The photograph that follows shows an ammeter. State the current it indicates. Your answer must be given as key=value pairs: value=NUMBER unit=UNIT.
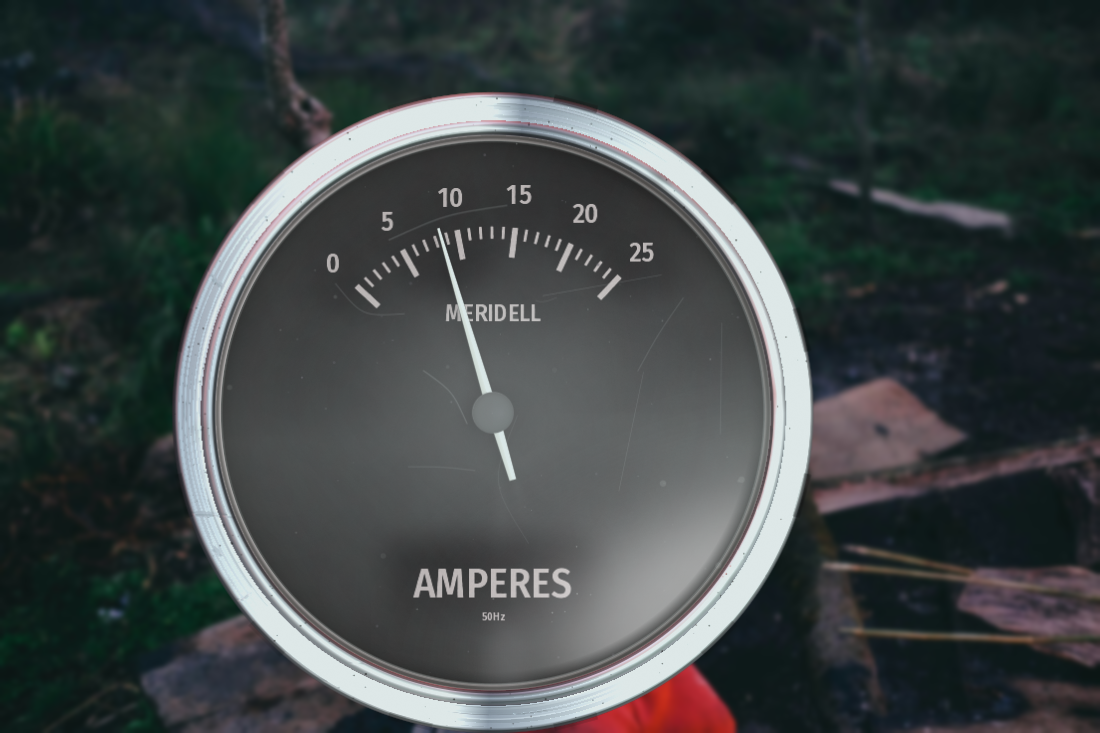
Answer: value=8.5 unit=A
